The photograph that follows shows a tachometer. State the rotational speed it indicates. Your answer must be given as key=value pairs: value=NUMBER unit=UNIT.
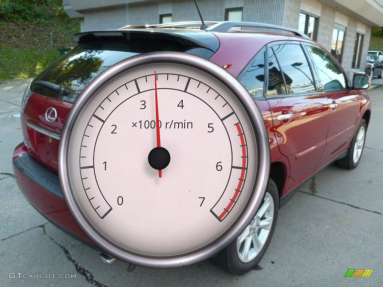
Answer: value=3400 unit=rpm
